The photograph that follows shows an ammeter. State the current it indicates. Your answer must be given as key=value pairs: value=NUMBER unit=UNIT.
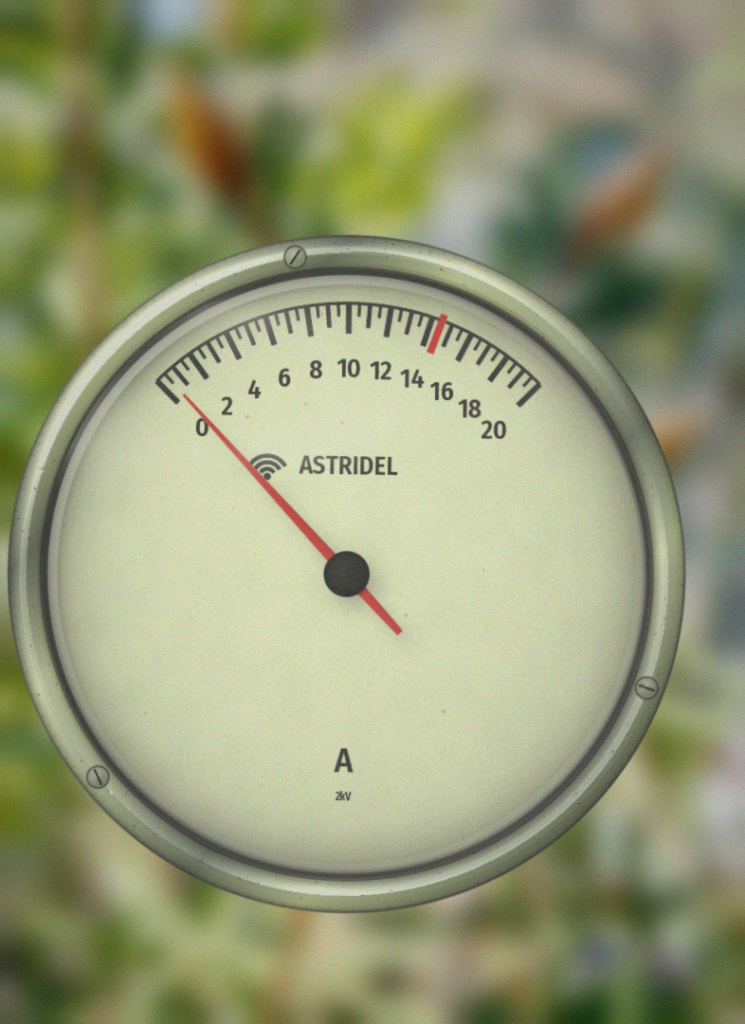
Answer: value=0.5 unit=A
